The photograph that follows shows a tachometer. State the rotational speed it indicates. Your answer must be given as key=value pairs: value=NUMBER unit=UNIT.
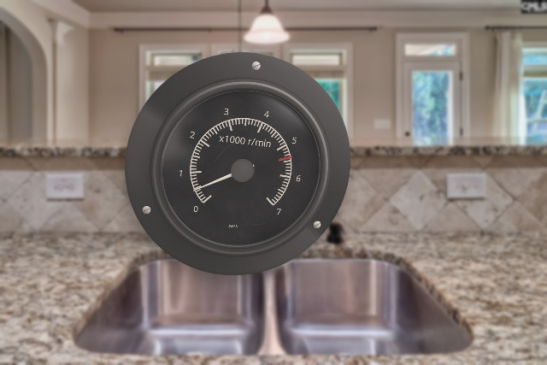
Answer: value=500 unit=rpm
